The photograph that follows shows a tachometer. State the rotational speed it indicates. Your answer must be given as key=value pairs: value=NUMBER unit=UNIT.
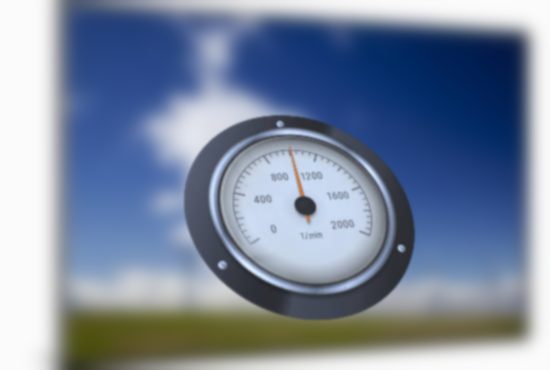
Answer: value=1000 unit=rpm
